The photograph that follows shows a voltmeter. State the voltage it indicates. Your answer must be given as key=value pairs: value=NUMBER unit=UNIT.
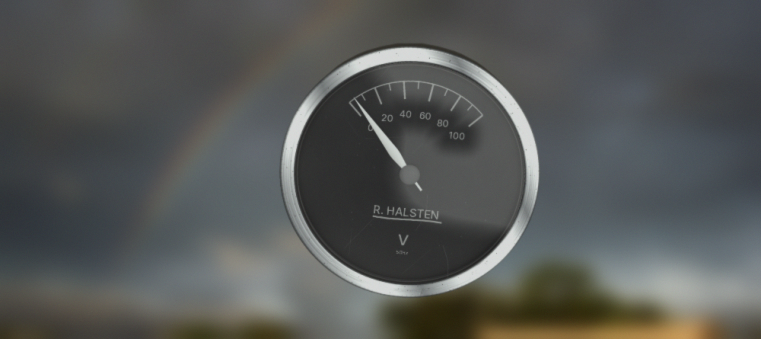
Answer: value=5 unit=V
